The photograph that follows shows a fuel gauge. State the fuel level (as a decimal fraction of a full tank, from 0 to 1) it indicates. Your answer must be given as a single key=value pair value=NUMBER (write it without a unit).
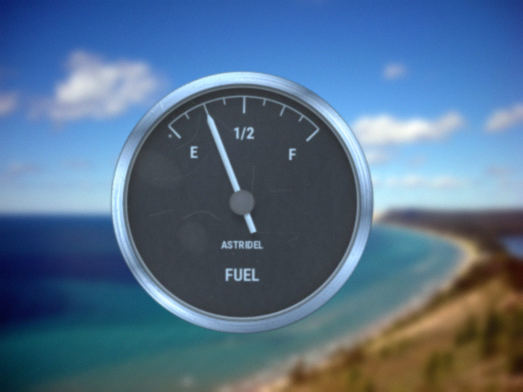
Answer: value=0.25
